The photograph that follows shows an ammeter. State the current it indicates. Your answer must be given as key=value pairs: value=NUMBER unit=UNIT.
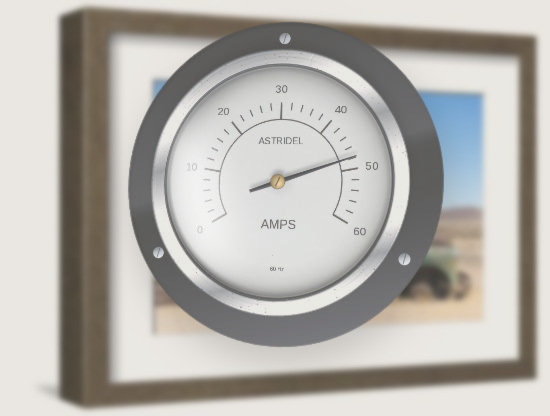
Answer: value=48 unit=A
